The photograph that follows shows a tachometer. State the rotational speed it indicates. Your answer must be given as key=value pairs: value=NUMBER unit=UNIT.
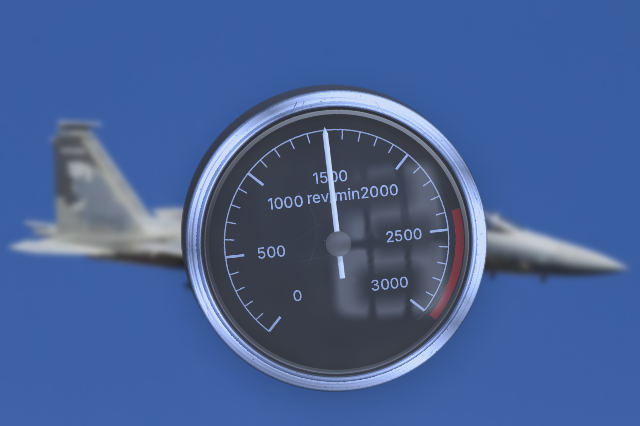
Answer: value=1500 unit=rpm
